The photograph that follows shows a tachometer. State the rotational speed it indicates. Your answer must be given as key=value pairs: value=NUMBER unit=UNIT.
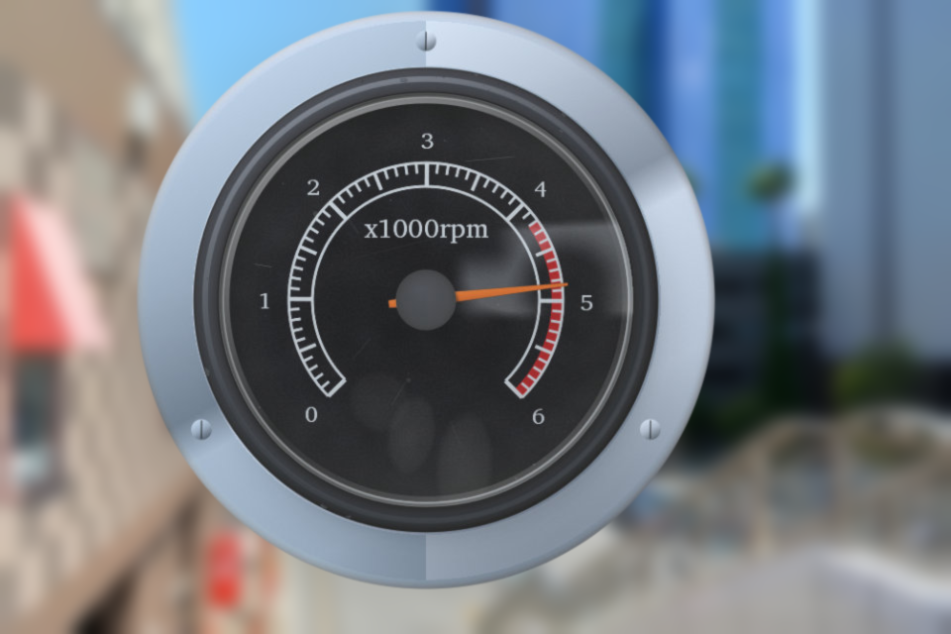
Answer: value=4850 unit=rpm
